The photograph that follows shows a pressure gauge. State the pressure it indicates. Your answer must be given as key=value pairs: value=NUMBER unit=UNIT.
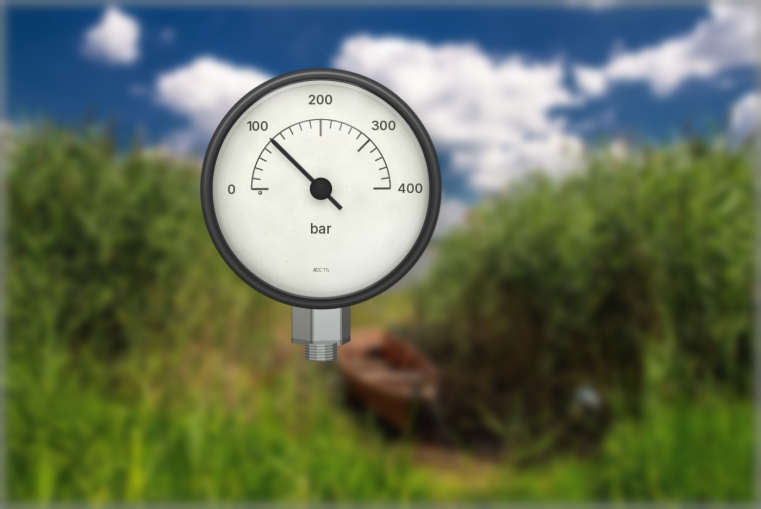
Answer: value=100 unit=bar
